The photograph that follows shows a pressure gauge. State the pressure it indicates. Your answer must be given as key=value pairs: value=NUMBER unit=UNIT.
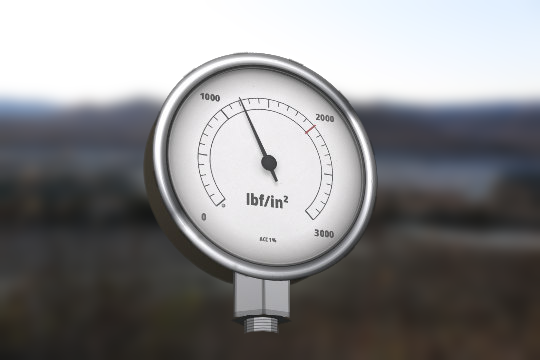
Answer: value=1200 unit=psi
